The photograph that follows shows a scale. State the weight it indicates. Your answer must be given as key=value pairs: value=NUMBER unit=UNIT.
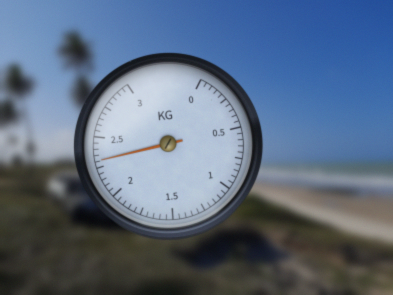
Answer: value=2.3 unit=kg
